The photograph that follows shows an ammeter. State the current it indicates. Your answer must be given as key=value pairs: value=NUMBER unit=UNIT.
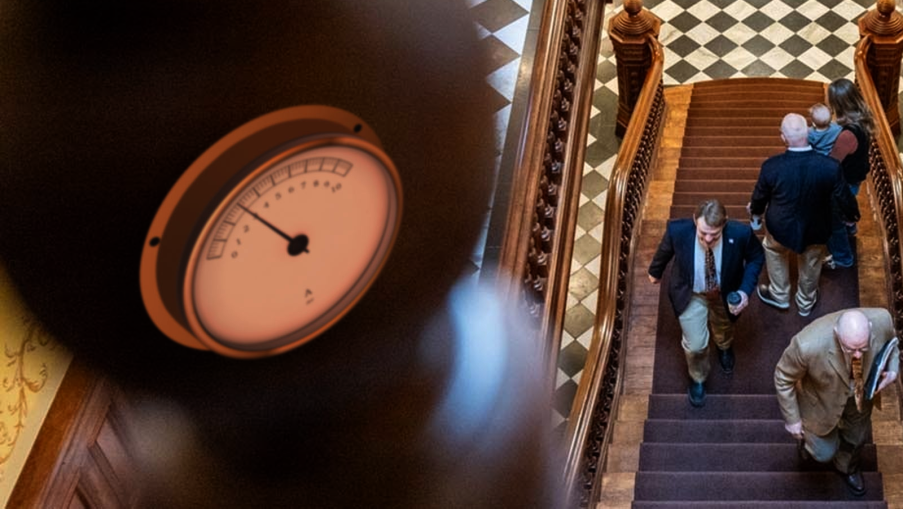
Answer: value=3 unit=A
